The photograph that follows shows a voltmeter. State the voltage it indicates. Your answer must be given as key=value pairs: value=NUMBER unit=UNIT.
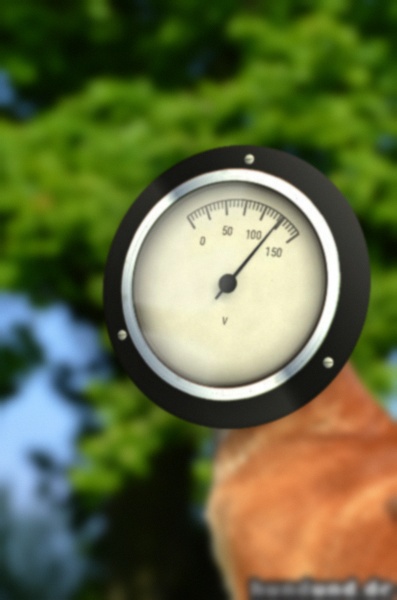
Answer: value=125 unit=V
